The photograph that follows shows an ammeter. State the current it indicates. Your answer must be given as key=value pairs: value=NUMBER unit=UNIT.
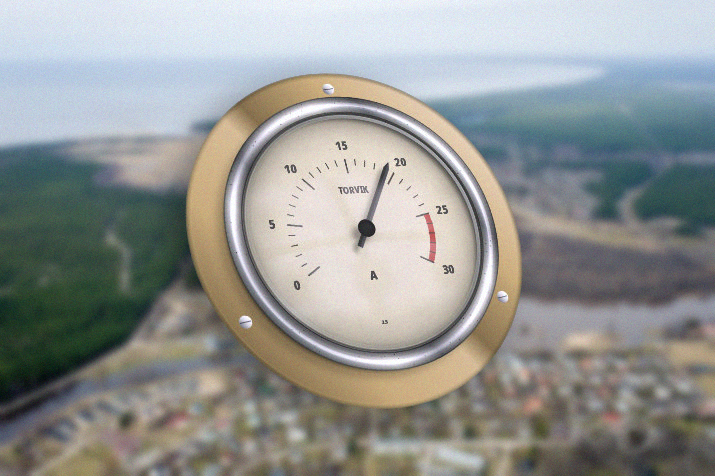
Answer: value=19 unit=A
